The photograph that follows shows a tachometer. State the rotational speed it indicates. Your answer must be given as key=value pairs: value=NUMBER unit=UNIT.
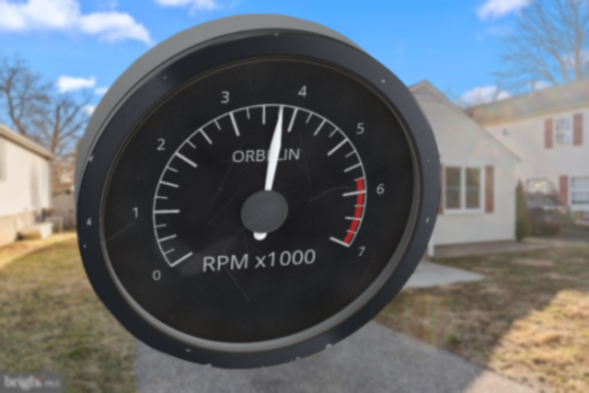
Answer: value=3750 unit=rpm
